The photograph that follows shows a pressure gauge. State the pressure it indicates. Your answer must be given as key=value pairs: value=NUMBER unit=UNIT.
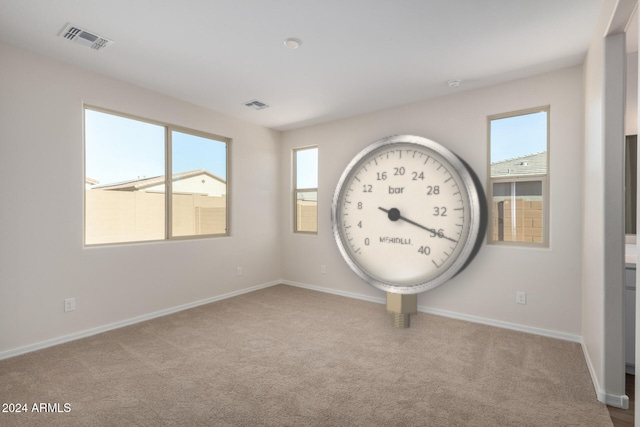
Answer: value=36 unit=bar
